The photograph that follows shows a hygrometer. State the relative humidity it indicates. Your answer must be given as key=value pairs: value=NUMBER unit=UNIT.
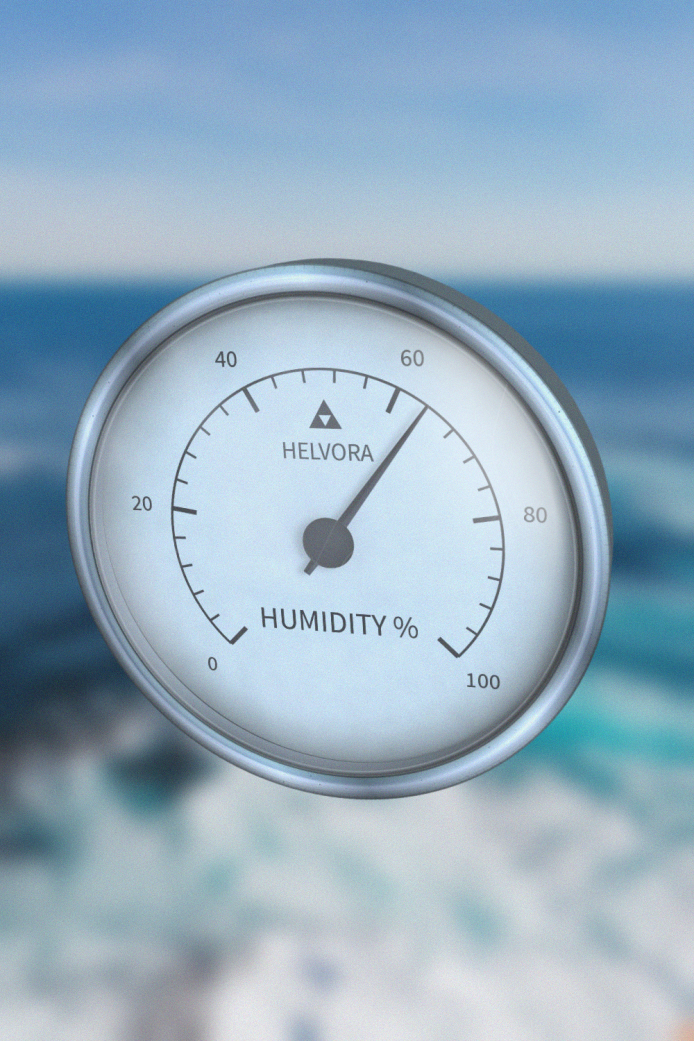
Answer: value=64 unit=%
